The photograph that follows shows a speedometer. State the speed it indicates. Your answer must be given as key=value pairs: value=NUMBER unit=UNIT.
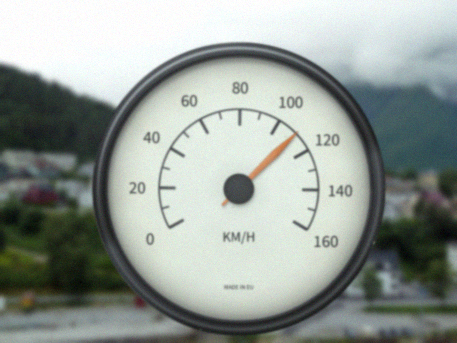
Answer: value=110 unit=km/h
